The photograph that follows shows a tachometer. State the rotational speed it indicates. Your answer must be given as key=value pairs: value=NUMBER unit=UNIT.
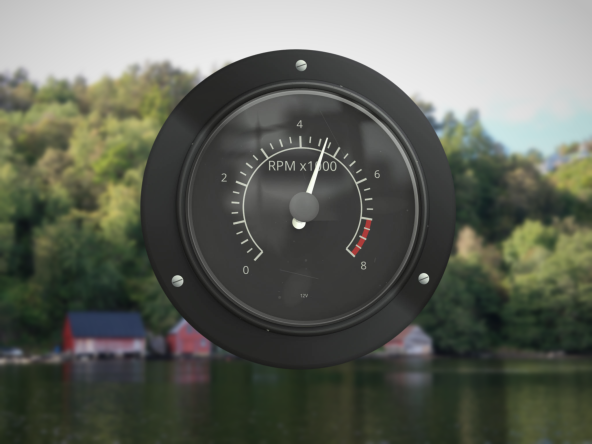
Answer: value=4625 unit=rpm
